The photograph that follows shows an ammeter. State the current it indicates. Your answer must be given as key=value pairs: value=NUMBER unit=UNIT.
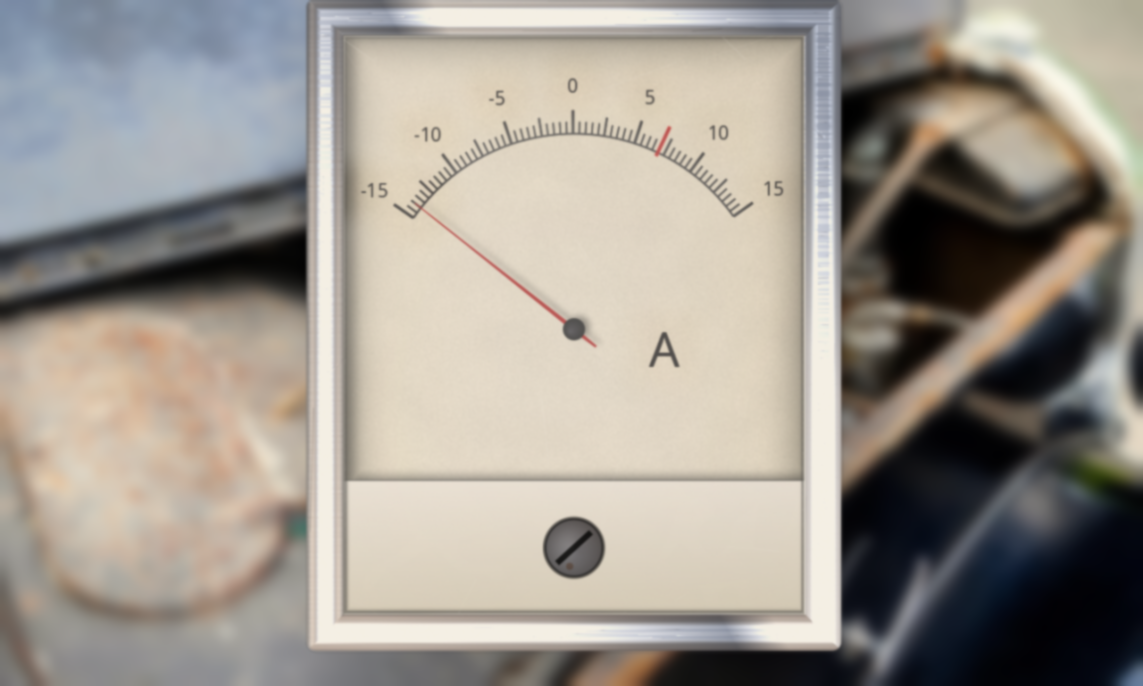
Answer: value=-14 unit=A
